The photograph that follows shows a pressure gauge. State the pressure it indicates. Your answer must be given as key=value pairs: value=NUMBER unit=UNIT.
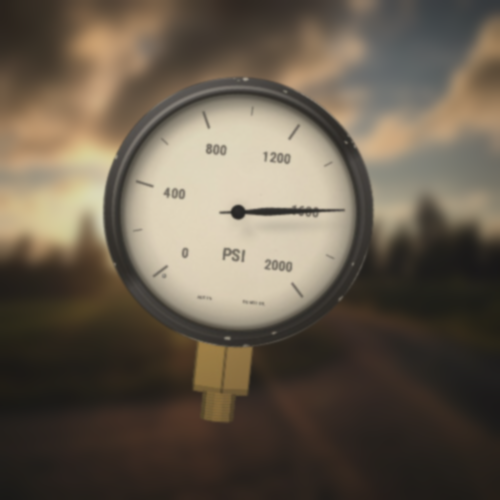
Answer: value=1600 unit=psi
